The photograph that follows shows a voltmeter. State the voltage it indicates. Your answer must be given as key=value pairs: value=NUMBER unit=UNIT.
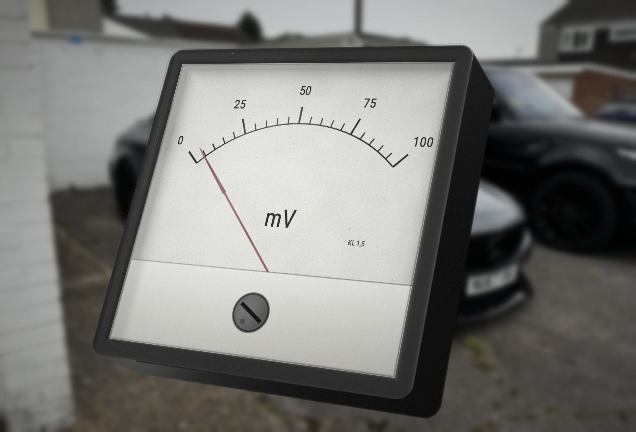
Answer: value=5 unit=mV
